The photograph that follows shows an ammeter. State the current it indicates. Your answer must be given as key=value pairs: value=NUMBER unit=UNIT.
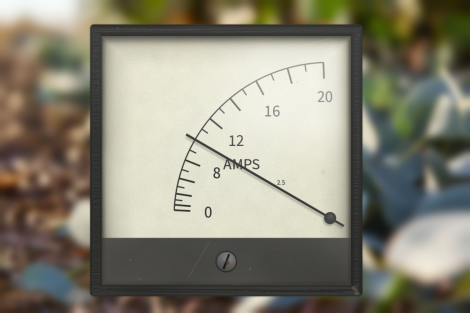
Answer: value=10 unit=A
